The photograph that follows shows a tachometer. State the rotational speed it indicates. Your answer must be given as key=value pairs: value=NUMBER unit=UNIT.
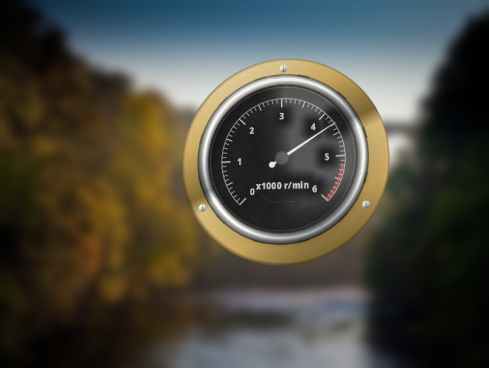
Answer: value=4300 unit=rpm
